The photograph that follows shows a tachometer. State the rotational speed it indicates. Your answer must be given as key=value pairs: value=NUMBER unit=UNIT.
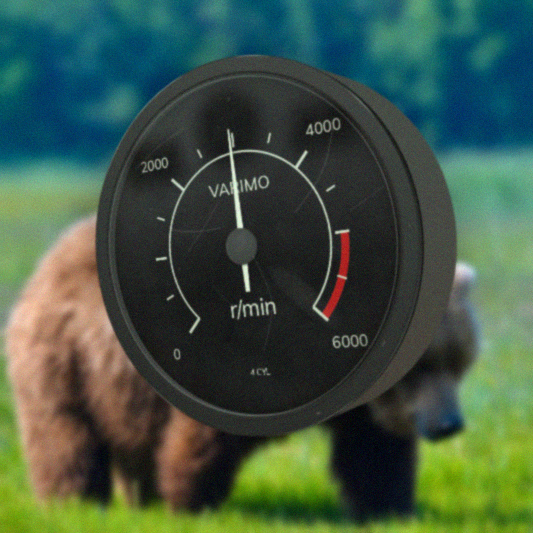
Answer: value=3000 unit=rpm
